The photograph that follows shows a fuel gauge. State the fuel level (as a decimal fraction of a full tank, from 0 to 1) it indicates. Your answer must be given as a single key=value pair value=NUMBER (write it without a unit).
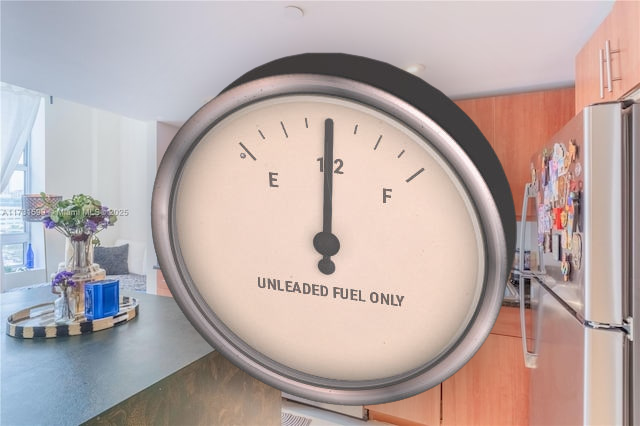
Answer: value=0.5
